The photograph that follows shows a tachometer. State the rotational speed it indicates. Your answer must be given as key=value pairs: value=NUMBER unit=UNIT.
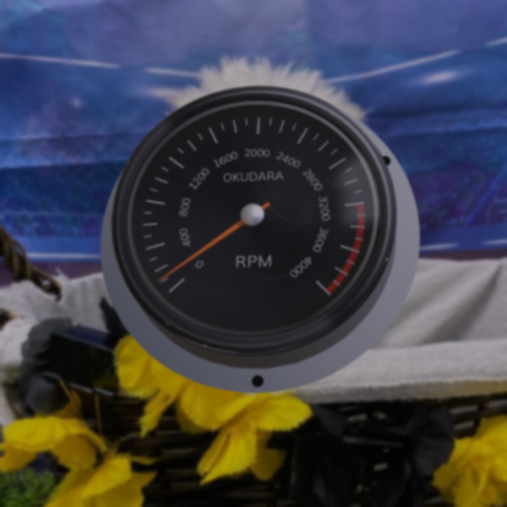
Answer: value=100 unit=rpm
